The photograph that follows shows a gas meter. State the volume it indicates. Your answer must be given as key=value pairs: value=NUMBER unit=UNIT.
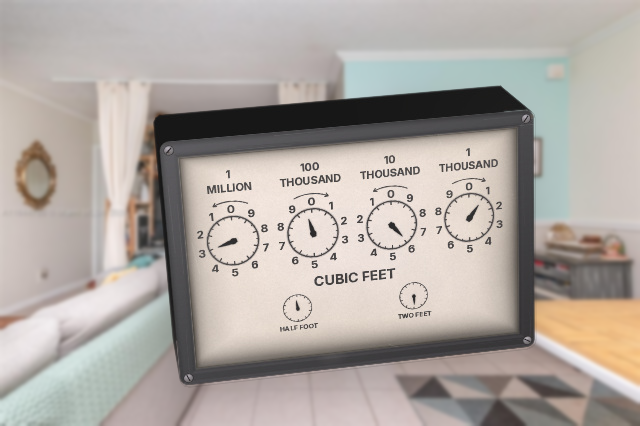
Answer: value=296100 unit=ft³
